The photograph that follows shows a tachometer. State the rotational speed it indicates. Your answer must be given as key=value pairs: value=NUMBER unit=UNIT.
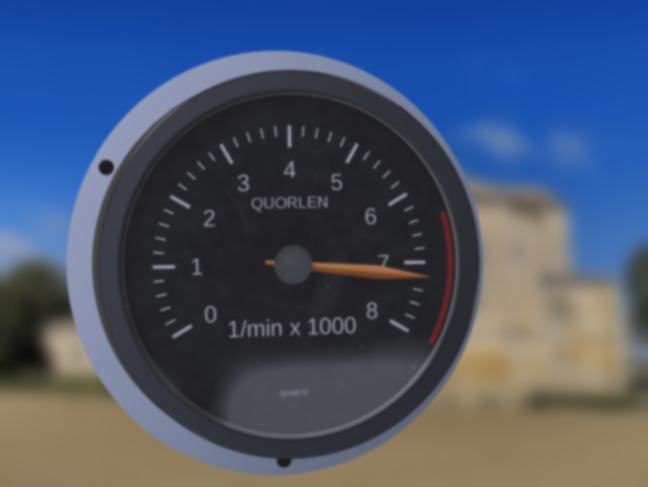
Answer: value=7200 unit=rpm
